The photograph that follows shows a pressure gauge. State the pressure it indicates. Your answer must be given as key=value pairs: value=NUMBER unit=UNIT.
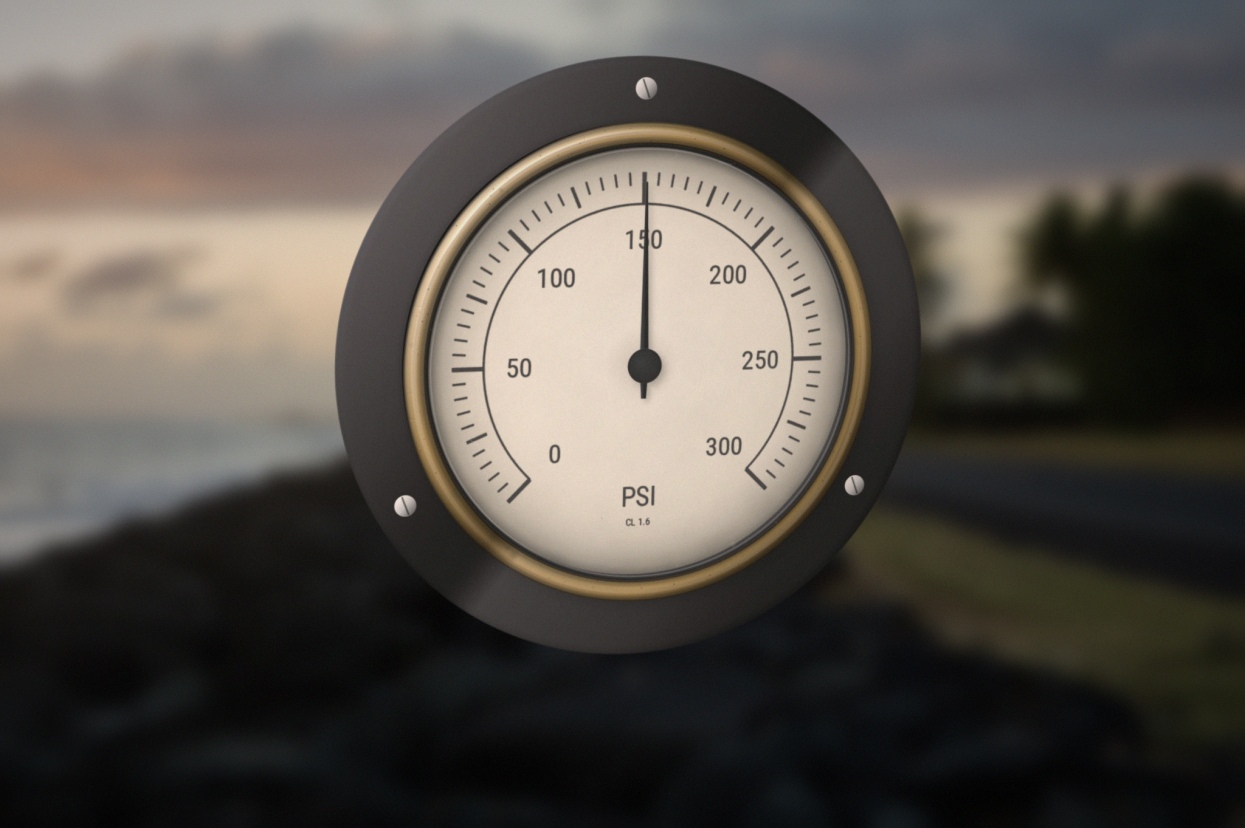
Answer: value=150 unit=psi
